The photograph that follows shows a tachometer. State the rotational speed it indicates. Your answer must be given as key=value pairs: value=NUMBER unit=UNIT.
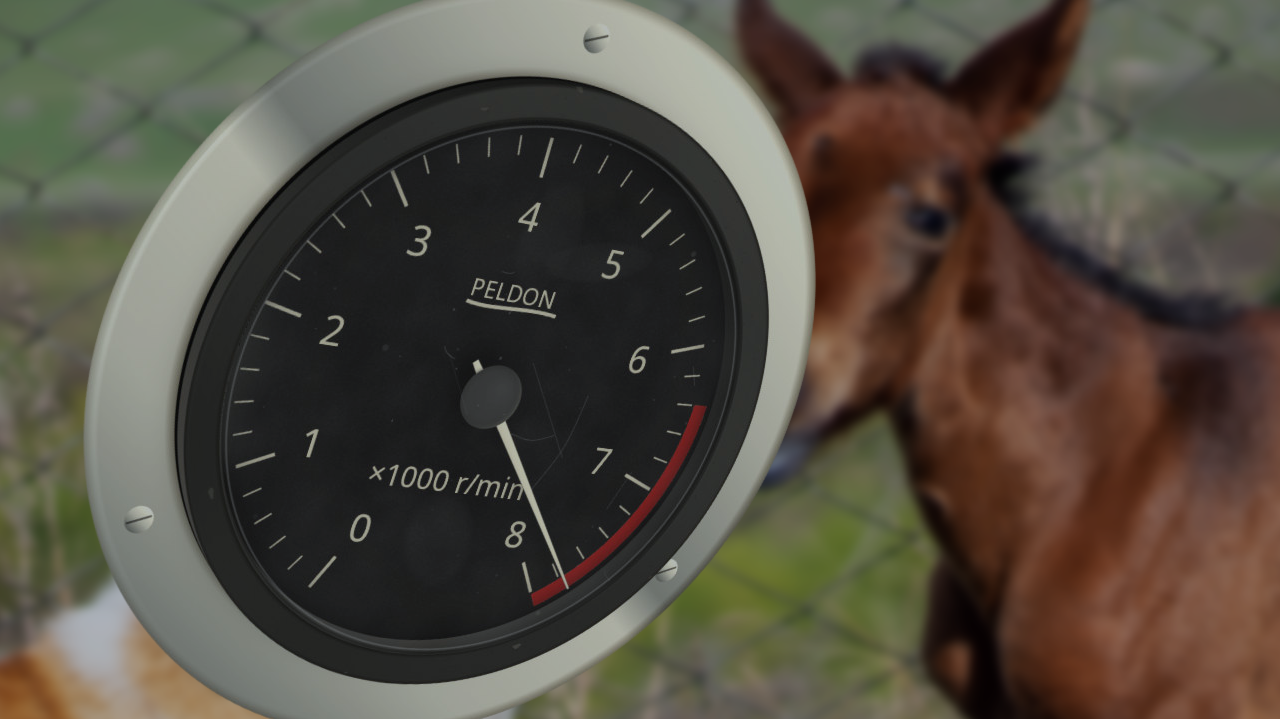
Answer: value=7800 unit=rpm
